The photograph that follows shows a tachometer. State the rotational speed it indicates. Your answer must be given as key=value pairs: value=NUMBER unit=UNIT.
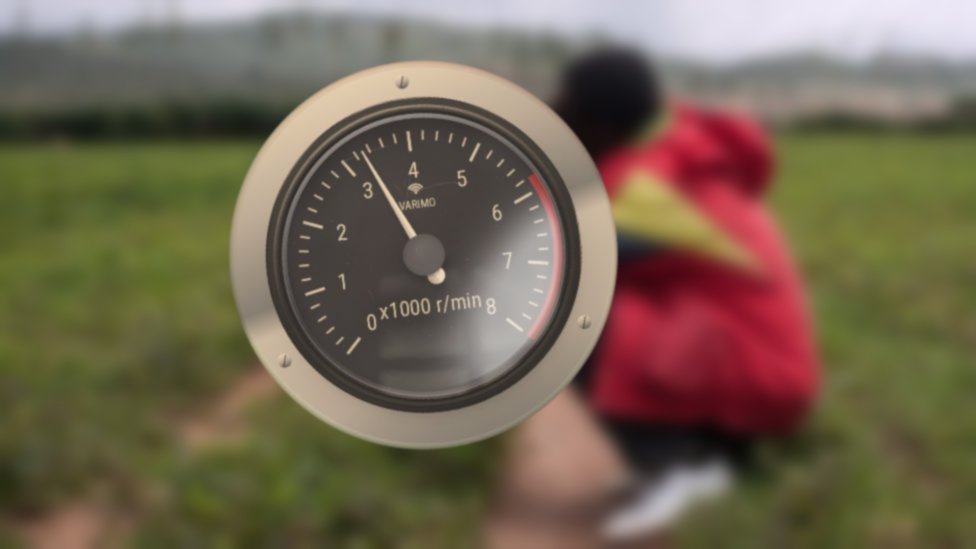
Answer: value=3300 unit=rpm
